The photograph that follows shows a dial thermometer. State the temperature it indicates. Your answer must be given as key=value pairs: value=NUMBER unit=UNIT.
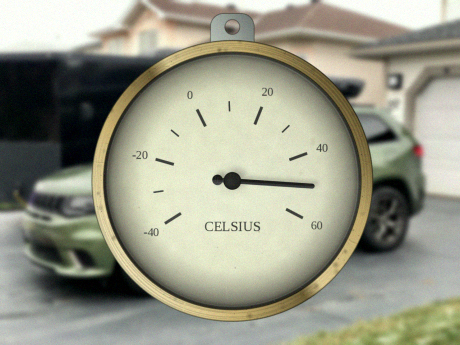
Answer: value=50 unit=°C
